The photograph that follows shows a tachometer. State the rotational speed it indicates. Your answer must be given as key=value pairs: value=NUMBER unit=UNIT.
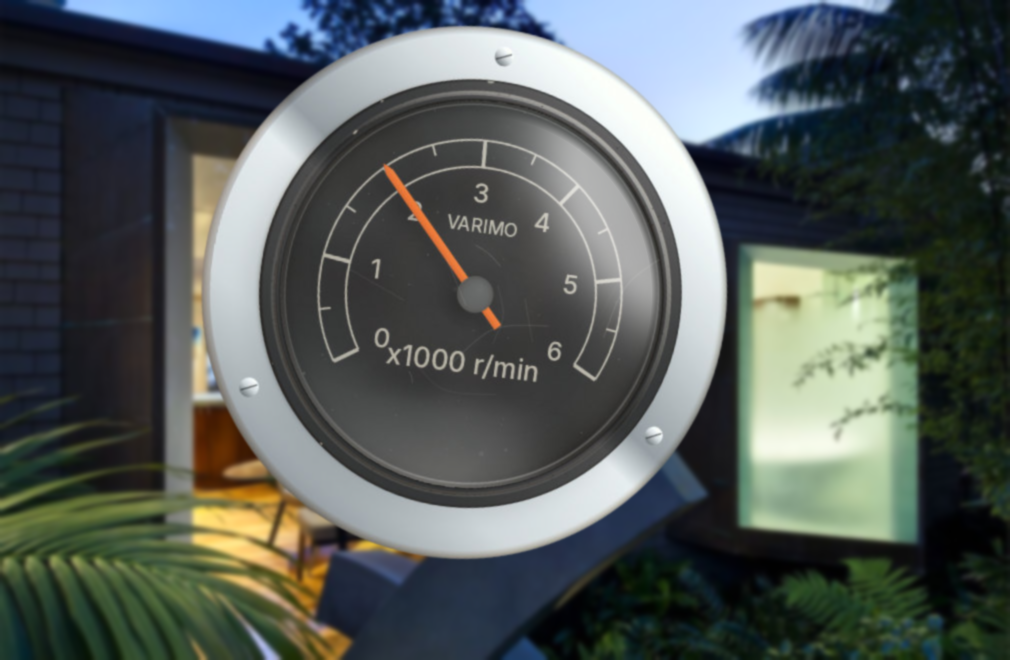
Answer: value=2000 unit=rpm
